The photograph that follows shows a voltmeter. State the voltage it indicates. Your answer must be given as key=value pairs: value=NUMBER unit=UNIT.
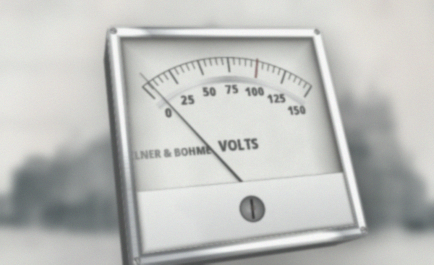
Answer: value=5 unit=V
